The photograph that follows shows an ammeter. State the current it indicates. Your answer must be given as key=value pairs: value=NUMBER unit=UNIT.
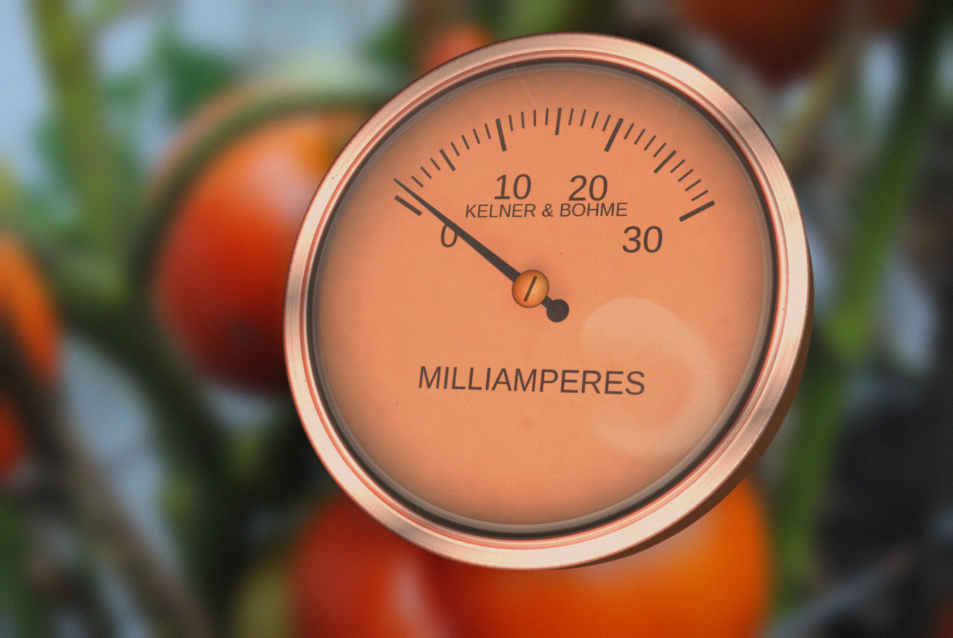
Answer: value=1 unit=mA
